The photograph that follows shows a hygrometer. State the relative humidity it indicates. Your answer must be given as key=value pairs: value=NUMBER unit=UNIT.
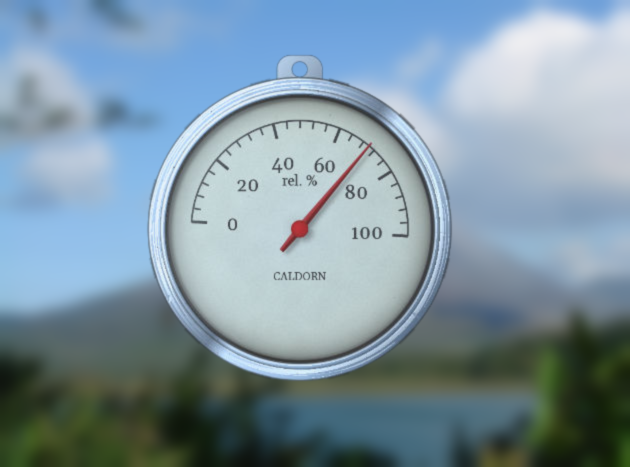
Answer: value=70 unit=%
